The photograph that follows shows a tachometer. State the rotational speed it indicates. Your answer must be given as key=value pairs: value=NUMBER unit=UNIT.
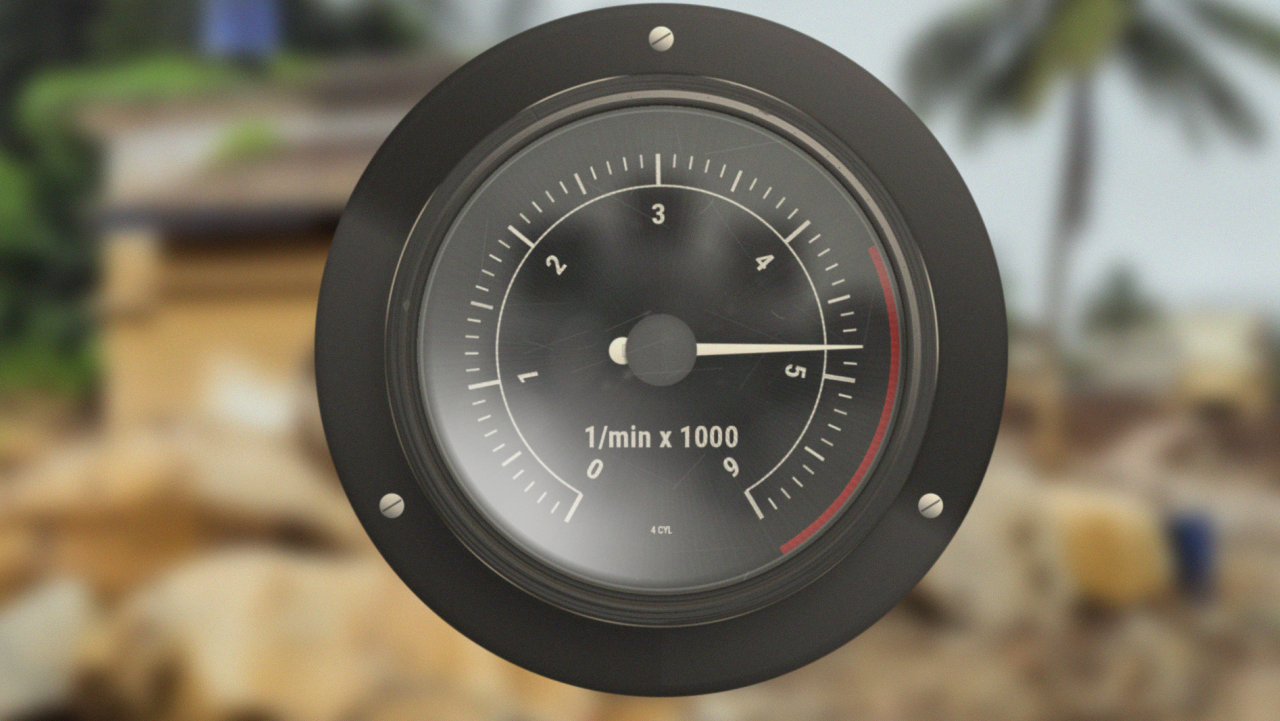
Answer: value=4800 unit=rpm
